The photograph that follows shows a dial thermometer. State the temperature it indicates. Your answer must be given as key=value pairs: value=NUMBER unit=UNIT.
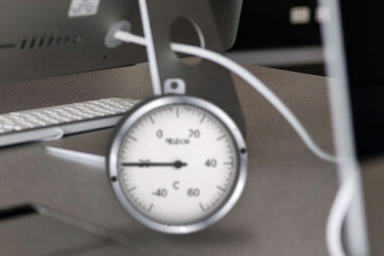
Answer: value=-20 unit=°C
